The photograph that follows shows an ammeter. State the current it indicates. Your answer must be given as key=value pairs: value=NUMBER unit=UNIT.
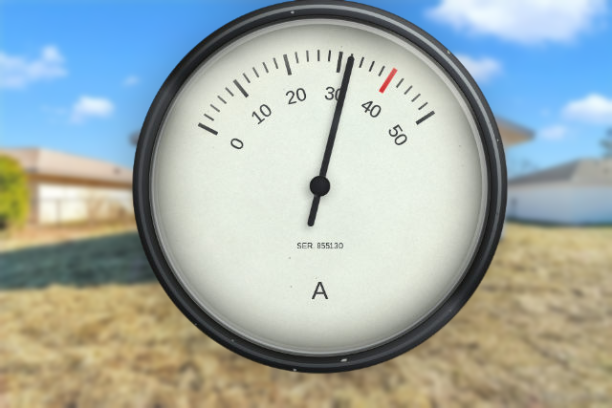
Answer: value=32 unit=A
